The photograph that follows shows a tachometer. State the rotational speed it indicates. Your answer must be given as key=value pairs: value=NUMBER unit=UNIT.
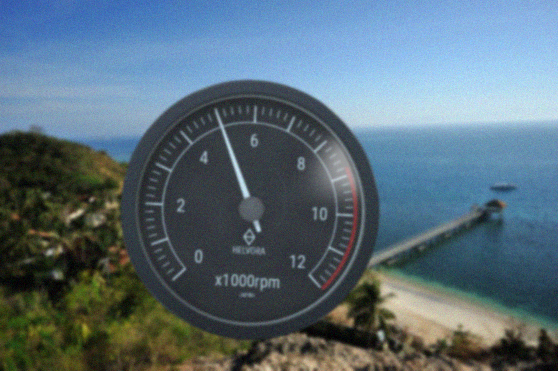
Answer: value=5000 unit=rpm
